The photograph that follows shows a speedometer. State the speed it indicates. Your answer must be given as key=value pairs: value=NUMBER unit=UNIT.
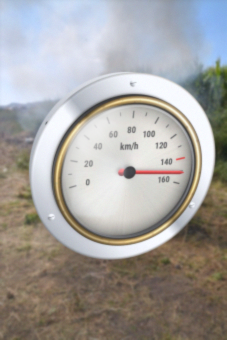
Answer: value=150 unit=km/h
